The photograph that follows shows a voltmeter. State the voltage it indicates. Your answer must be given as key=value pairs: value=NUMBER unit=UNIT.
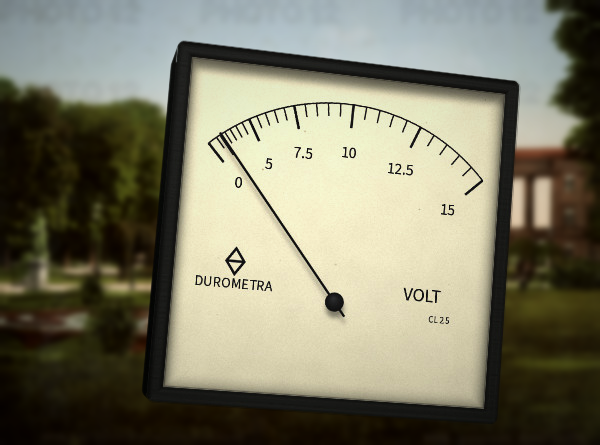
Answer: value=2.5 unit=V
